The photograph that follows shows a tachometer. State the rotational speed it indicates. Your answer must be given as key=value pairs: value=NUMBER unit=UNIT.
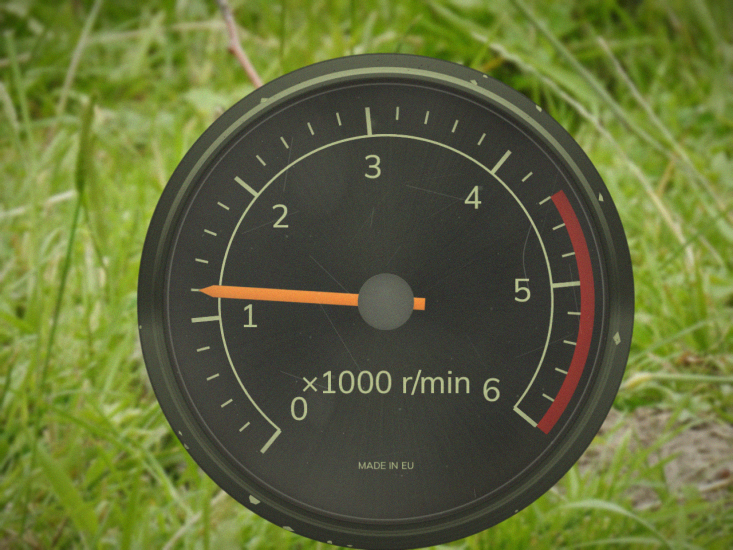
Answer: value=1200 unit=rpm
